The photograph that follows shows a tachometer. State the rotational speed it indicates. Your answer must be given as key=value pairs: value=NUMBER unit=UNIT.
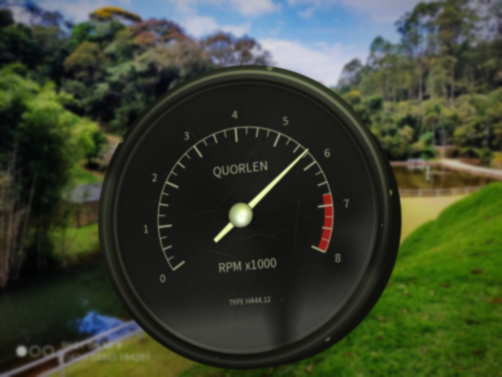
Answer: value=5750 unit=rpm
